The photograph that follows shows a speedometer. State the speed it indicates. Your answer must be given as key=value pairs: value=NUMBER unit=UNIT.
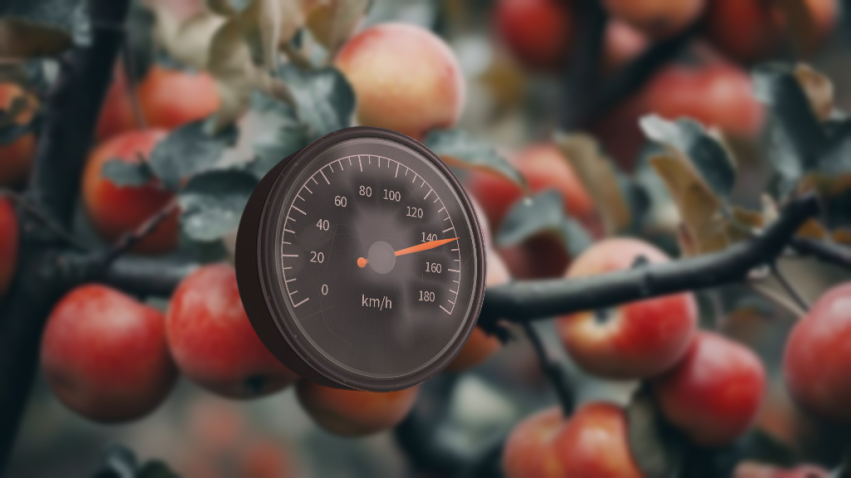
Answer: value=145 unit=km/h
